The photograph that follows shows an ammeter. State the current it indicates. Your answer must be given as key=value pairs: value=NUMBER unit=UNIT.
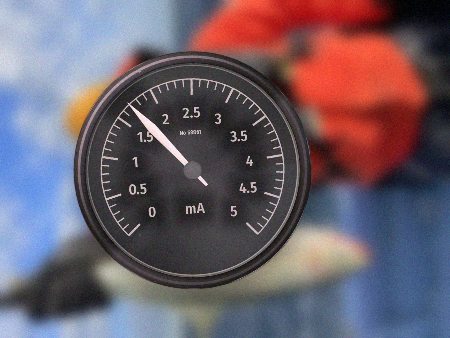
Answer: value=1.7 unit=mA
